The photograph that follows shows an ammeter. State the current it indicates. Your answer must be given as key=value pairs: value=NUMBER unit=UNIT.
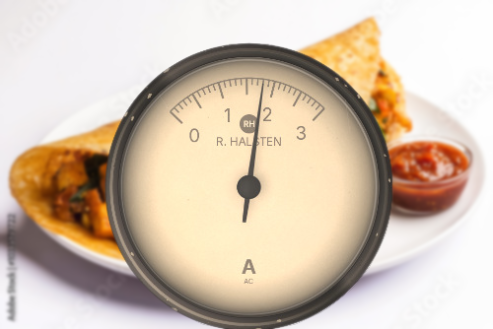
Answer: value=1.8 unit=A
